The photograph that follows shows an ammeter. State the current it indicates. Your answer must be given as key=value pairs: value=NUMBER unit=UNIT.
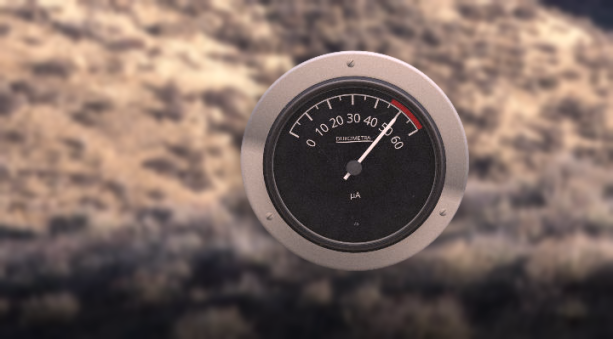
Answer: value=50 unit=µA
